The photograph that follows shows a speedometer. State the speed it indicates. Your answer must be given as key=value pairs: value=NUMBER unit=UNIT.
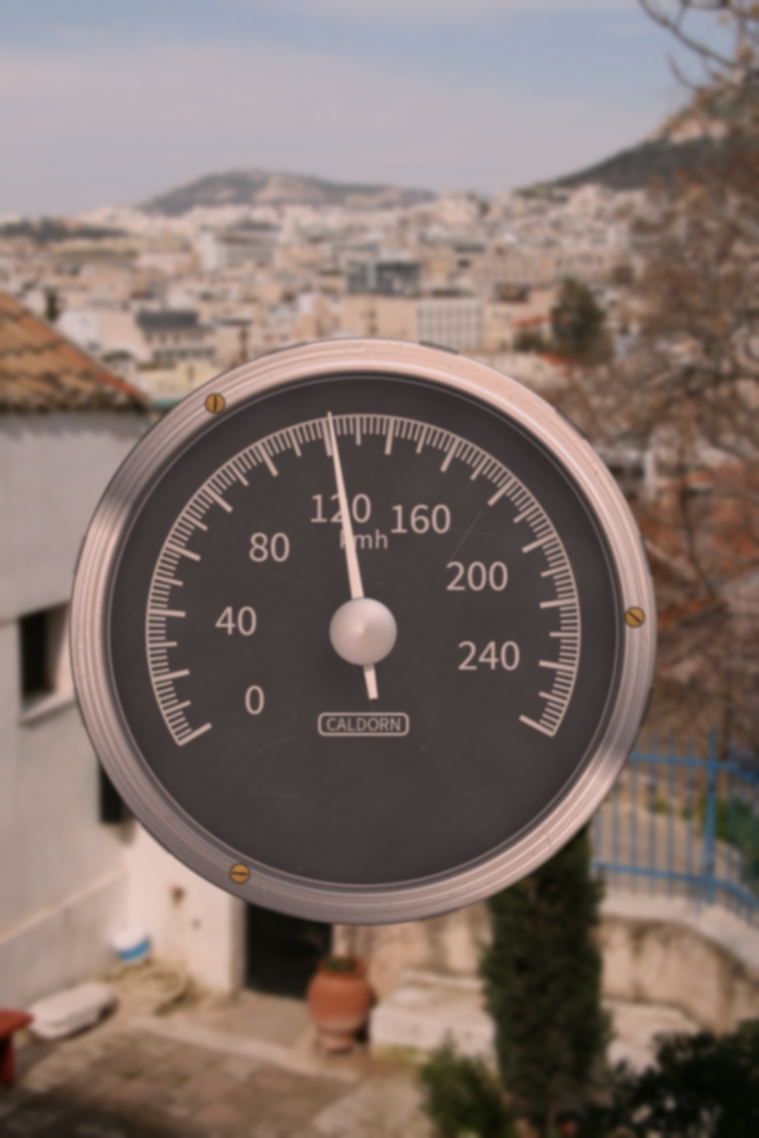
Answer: value=122 unit=km/h
